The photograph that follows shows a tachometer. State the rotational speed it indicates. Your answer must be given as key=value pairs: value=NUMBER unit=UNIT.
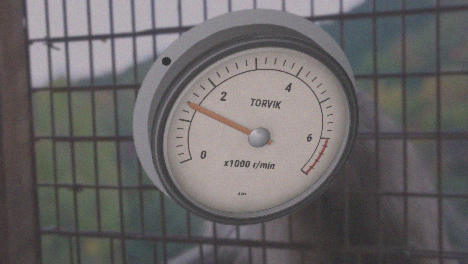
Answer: value=1400 unit=rpm
